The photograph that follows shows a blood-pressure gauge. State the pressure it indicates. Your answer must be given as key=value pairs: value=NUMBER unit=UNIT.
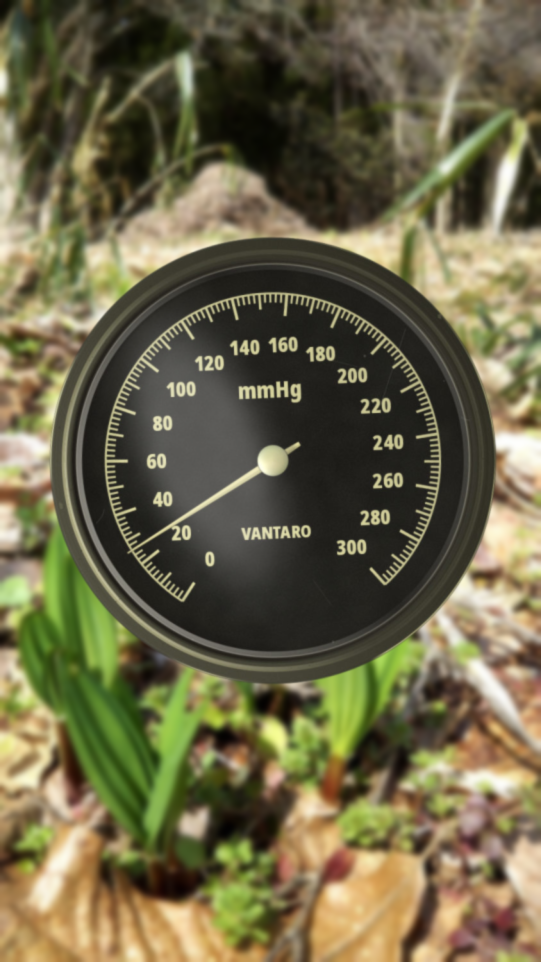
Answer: value=26 unit=mmHg
